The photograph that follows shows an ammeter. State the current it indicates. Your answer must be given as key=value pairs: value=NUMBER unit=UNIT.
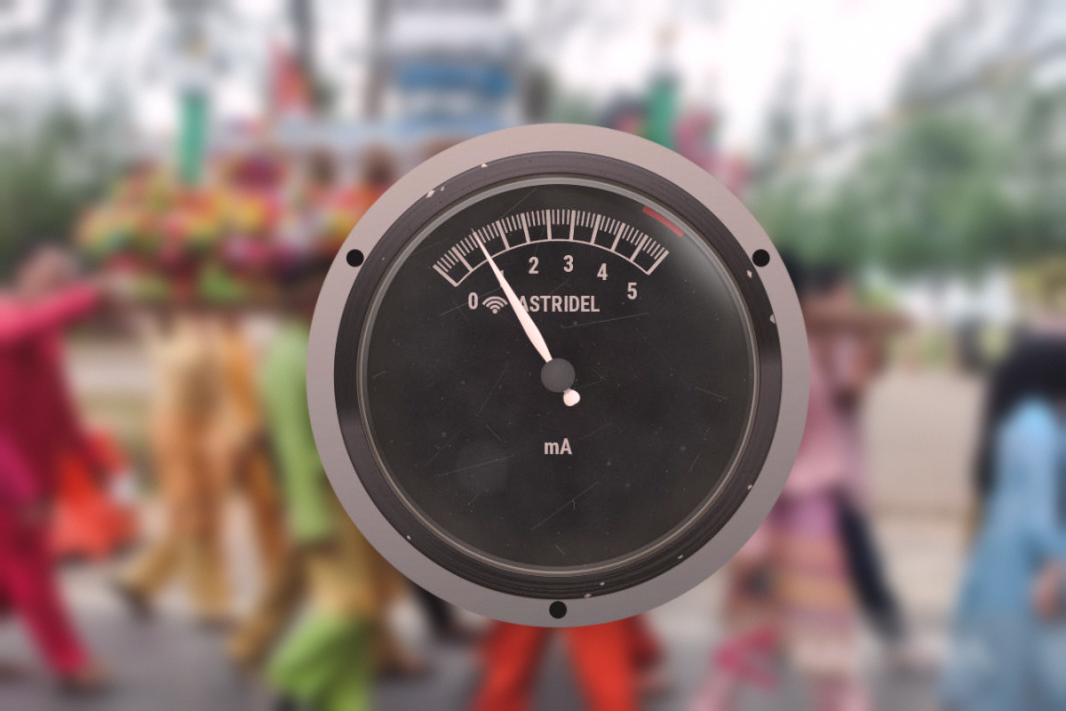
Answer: value=1 unit=mA
